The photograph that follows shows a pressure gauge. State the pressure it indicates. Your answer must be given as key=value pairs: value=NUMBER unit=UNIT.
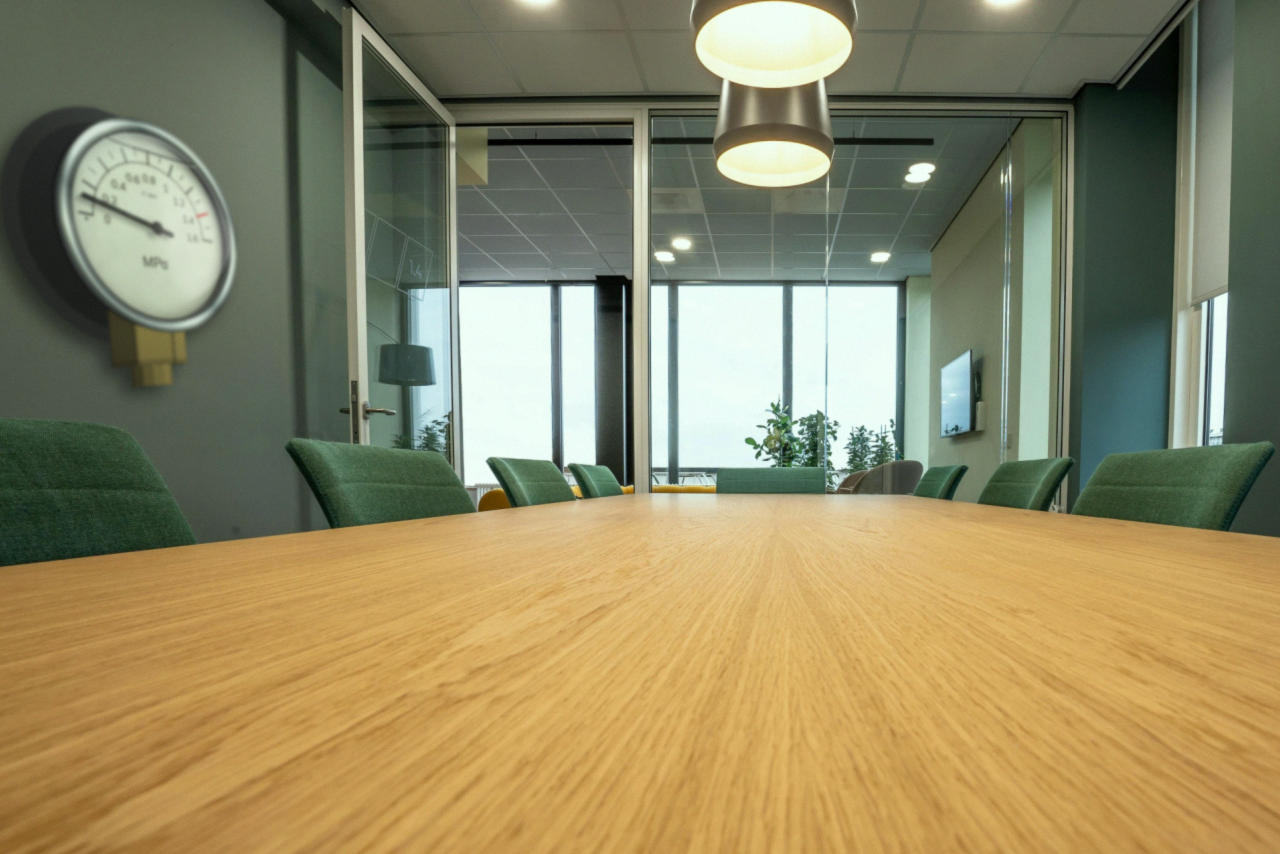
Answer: value=0.1 unit=MPa
